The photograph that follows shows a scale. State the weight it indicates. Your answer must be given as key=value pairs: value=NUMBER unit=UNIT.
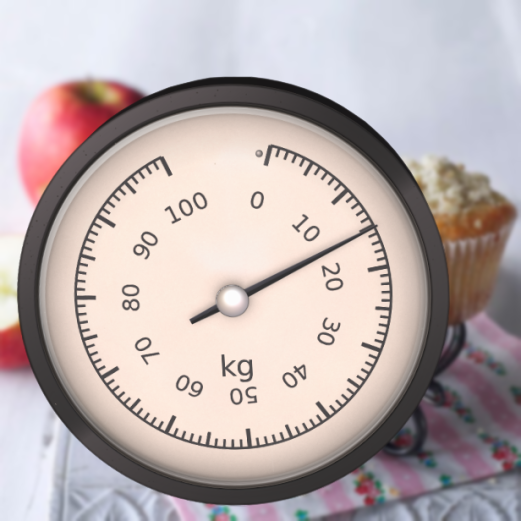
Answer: value=15 unit=kg
